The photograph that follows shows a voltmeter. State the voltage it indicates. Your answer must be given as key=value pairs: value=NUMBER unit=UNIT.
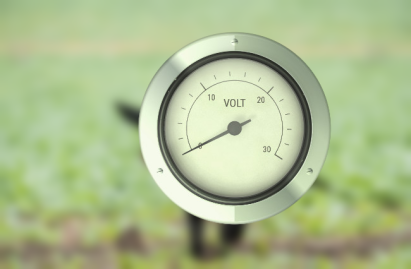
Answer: value=0 unit=V
